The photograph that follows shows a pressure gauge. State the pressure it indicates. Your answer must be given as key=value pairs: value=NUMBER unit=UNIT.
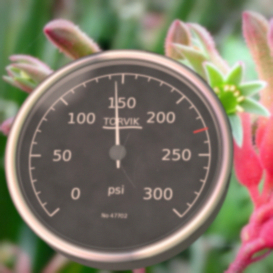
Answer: value=145 unit=psi
